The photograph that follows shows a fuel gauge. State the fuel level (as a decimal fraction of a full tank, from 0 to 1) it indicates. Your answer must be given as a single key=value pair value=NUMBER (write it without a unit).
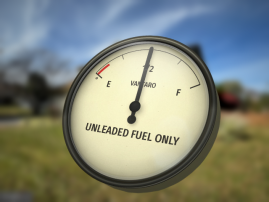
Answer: value=0.5
